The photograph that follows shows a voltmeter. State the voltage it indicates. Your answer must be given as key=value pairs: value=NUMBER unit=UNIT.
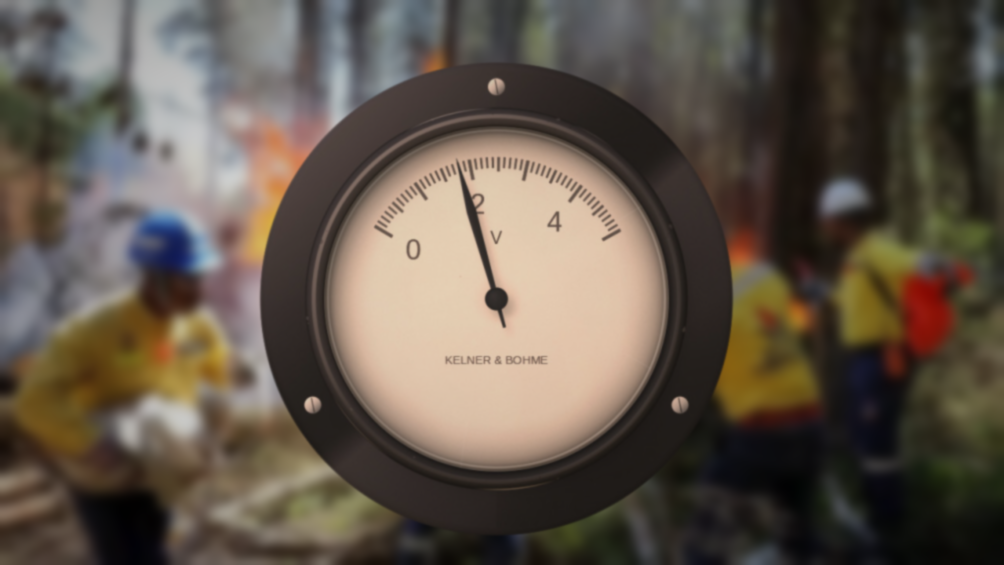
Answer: value=1.8 unit=V
